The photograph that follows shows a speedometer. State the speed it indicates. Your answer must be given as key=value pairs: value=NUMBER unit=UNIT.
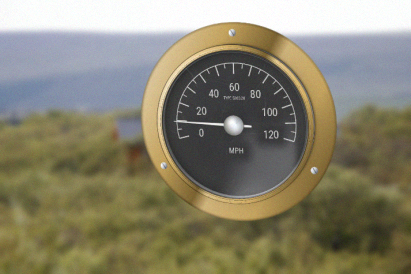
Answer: value=10 unit=mph
